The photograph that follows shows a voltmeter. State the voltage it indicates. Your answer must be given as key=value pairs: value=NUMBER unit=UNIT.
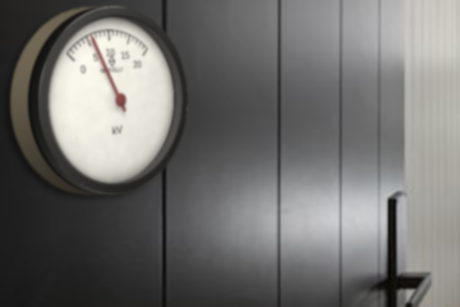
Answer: value=5 unit=kV
